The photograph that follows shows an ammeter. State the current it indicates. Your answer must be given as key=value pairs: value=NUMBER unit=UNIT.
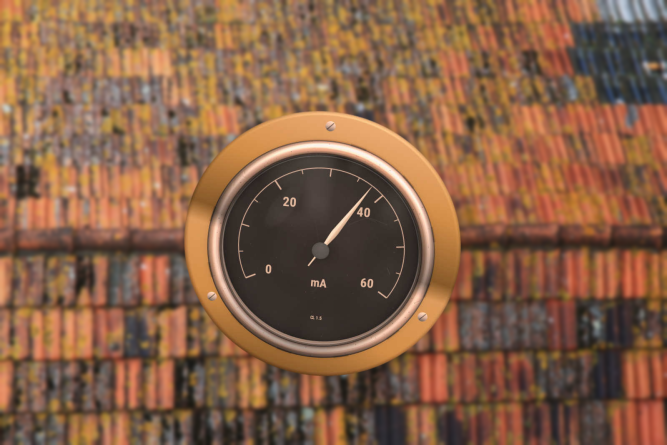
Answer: value=37.5 unit=mA
